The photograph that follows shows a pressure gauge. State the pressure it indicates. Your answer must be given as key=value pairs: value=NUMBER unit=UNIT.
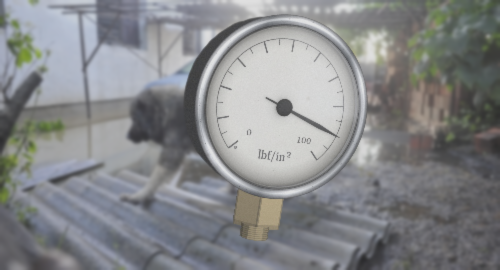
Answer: value=90 unit=psi
